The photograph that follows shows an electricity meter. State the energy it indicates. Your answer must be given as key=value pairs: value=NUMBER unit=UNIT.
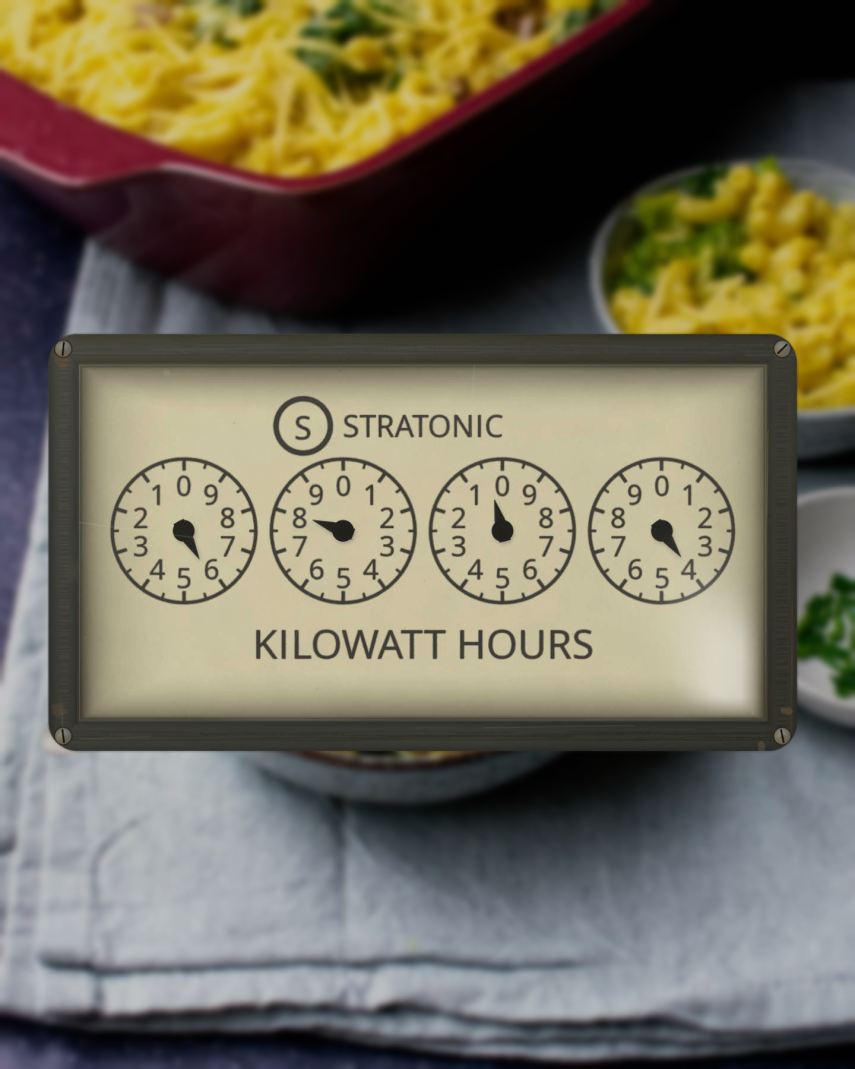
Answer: value=5804 unit=kWh
